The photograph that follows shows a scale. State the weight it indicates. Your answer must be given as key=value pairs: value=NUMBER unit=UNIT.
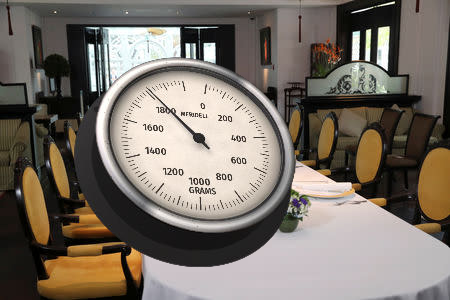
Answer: value=1800 unit=g
